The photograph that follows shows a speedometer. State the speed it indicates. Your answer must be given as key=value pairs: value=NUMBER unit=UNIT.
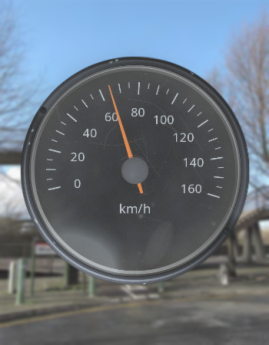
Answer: value=65 unit=km/h
